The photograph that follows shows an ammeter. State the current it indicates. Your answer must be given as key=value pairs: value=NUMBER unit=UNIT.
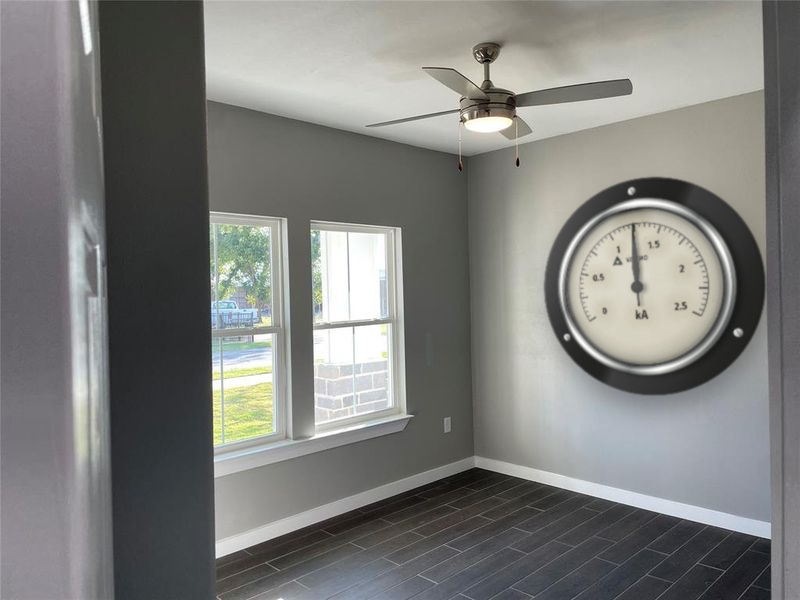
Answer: value=1.25 unit=kA
